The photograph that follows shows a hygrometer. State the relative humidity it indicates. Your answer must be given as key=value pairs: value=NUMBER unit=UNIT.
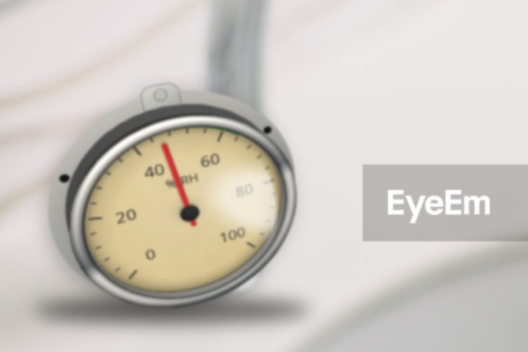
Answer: value=46 unit=%
